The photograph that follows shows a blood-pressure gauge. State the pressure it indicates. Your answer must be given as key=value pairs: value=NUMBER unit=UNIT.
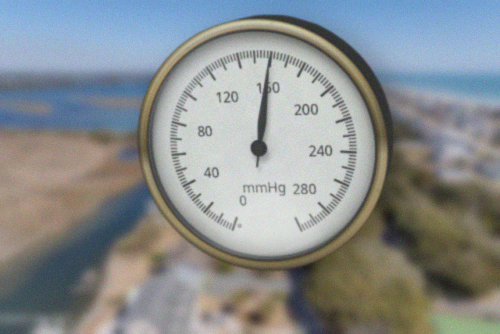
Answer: value=160 unit=mmHg
